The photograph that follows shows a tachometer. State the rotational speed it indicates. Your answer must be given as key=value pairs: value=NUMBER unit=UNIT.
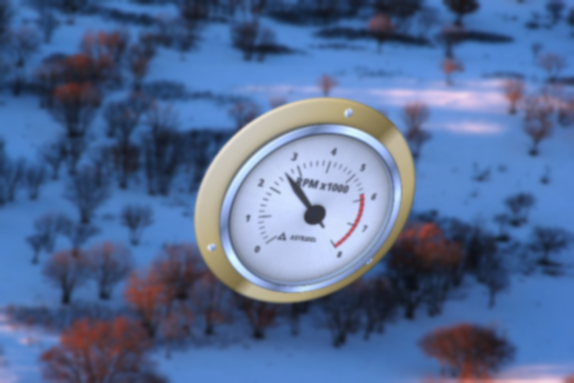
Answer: value=2600 unit=rpm
